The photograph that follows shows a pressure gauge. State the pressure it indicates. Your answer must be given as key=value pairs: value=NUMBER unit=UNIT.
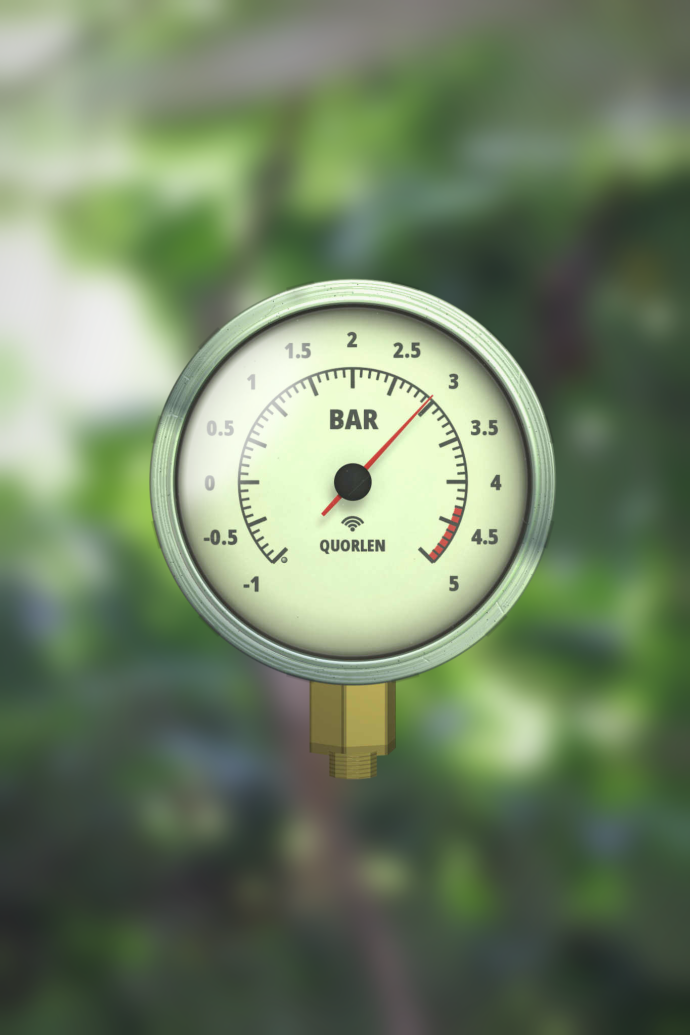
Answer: value=2.95 unit=bar
